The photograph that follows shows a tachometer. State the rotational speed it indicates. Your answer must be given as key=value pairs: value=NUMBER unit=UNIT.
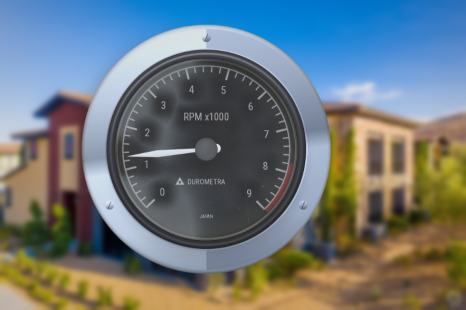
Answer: value=1300 unit=rpm
